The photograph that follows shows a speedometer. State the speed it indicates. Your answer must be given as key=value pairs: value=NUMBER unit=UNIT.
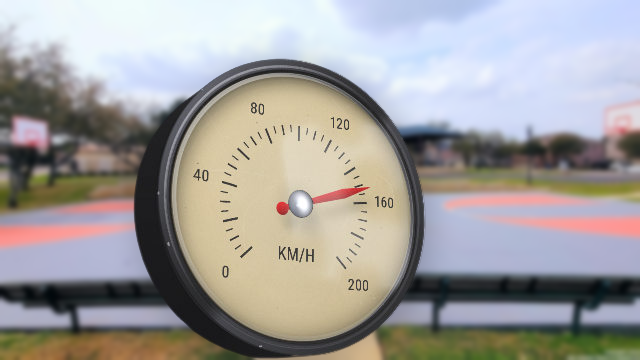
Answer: value=152.5 unit=km/h
